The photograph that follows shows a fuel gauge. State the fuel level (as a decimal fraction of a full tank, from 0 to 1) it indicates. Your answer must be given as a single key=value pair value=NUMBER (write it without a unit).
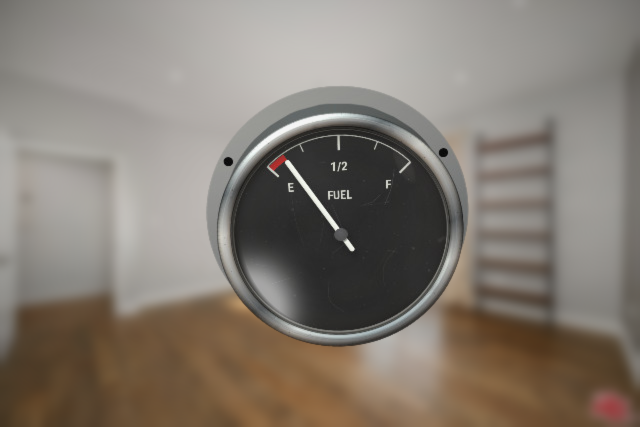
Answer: value=0.125
